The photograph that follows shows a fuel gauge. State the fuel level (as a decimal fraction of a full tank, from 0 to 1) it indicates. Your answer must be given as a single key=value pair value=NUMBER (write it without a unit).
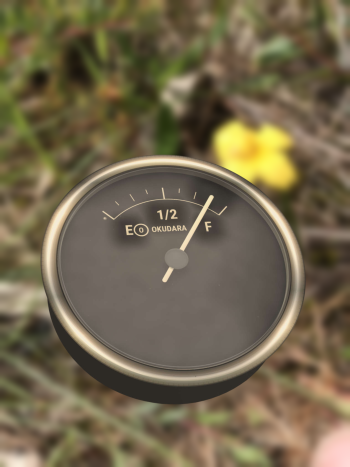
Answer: value=0.875
